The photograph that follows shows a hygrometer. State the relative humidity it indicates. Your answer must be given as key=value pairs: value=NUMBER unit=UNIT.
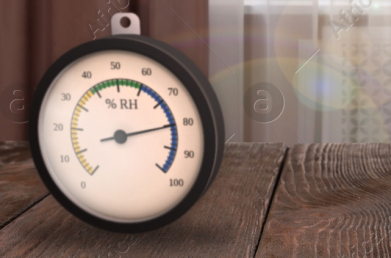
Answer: value=80 unit=%
